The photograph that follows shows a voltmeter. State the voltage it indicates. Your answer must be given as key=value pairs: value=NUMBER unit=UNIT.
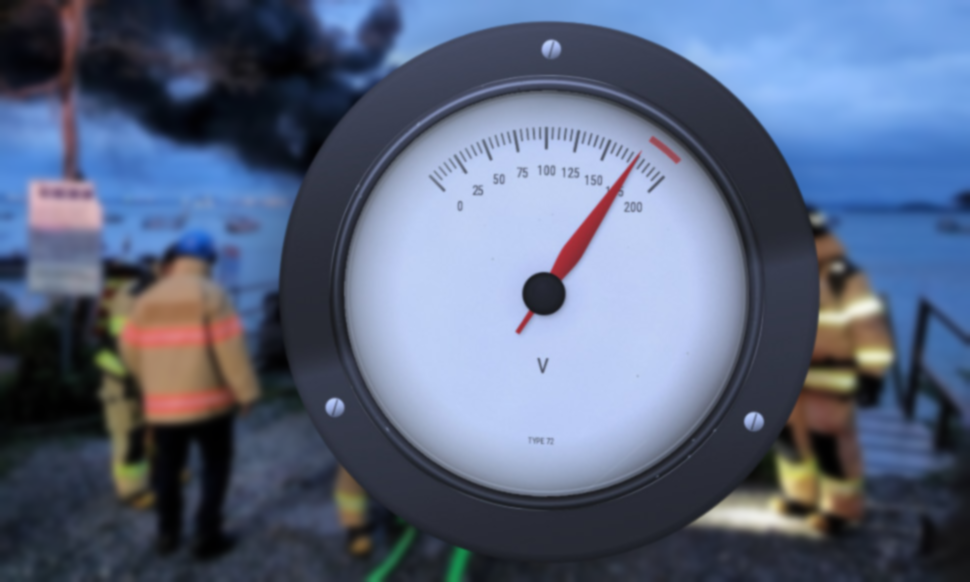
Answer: value=175 unit=V
